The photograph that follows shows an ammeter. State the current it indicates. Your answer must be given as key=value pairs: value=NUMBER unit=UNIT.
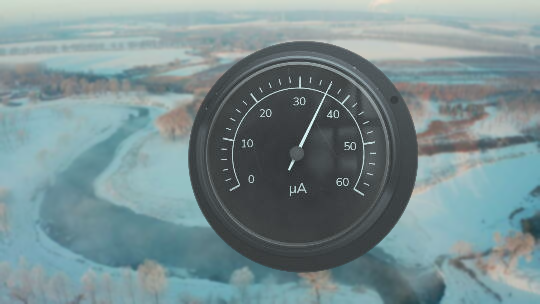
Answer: value=36 unit=µA
